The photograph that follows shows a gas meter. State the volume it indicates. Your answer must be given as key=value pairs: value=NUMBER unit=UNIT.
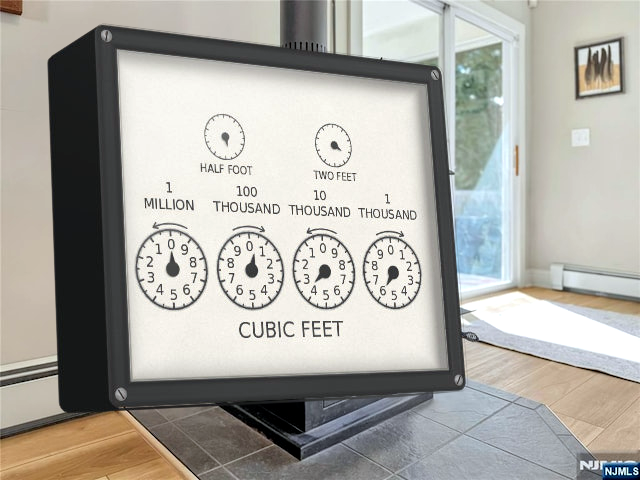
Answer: value=3600 unit=ft³
